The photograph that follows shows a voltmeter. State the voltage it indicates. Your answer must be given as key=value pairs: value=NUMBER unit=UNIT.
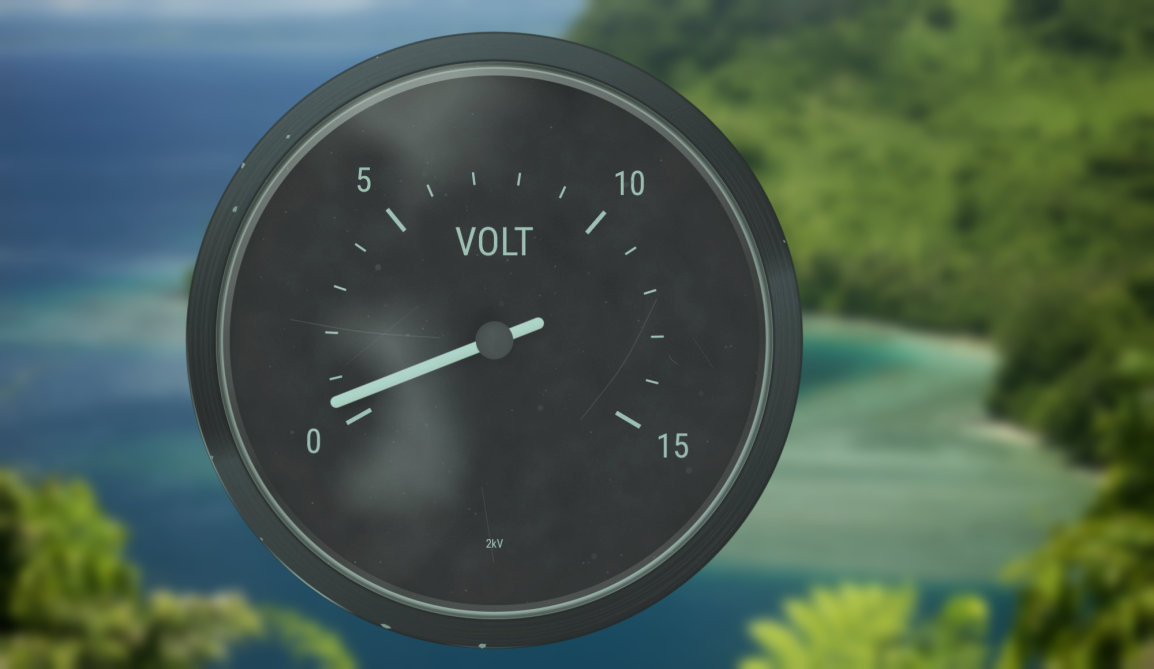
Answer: value=0.5 unit=V
